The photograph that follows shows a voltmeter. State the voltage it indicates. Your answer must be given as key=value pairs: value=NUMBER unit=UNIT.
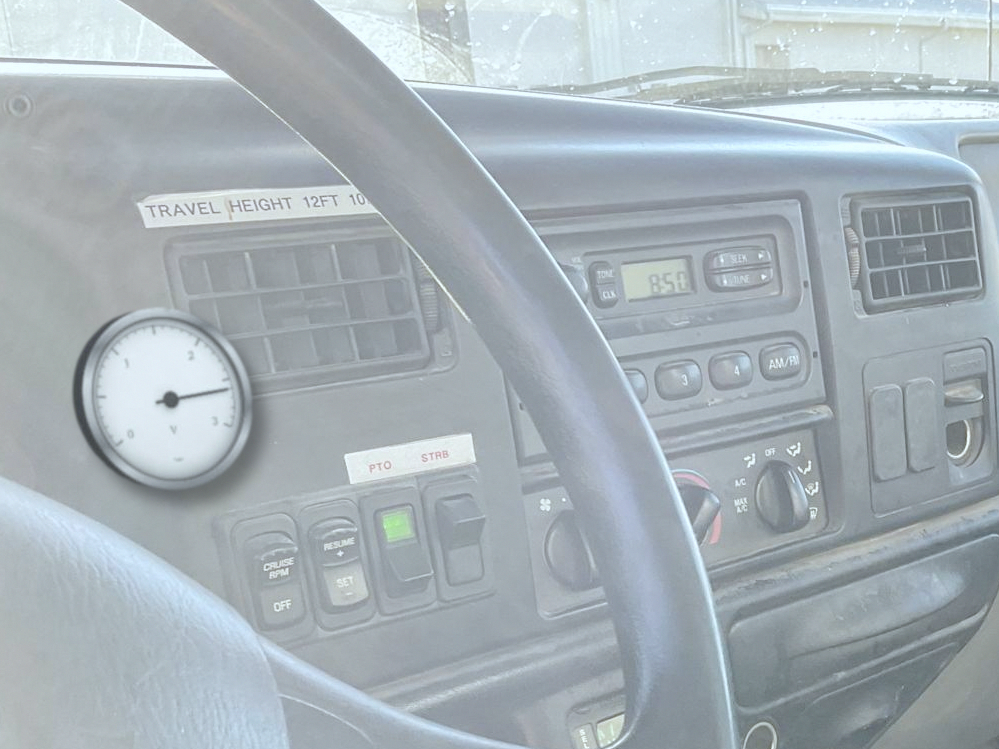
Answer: value=2.6 unit=V
